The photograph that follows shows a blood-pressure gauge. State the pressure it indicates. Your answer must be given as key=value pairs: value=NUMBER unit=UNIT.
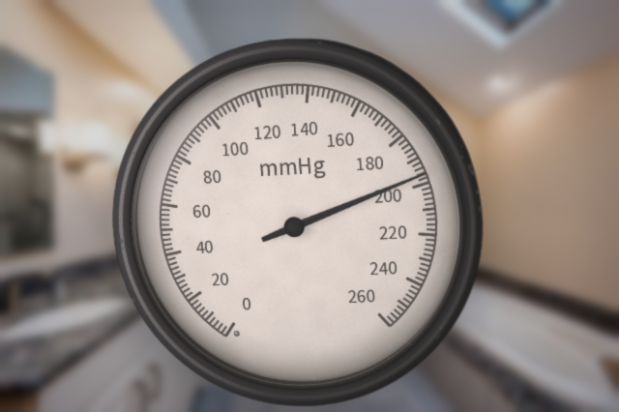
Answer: value=196 unit=mmHg
